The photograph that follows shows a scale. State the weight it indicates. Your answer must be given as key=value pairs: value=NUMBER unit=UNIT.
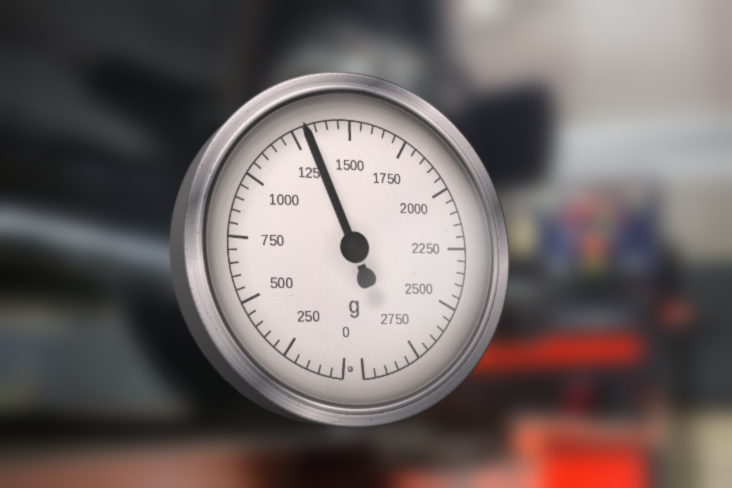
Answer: value=1300 unit=g
